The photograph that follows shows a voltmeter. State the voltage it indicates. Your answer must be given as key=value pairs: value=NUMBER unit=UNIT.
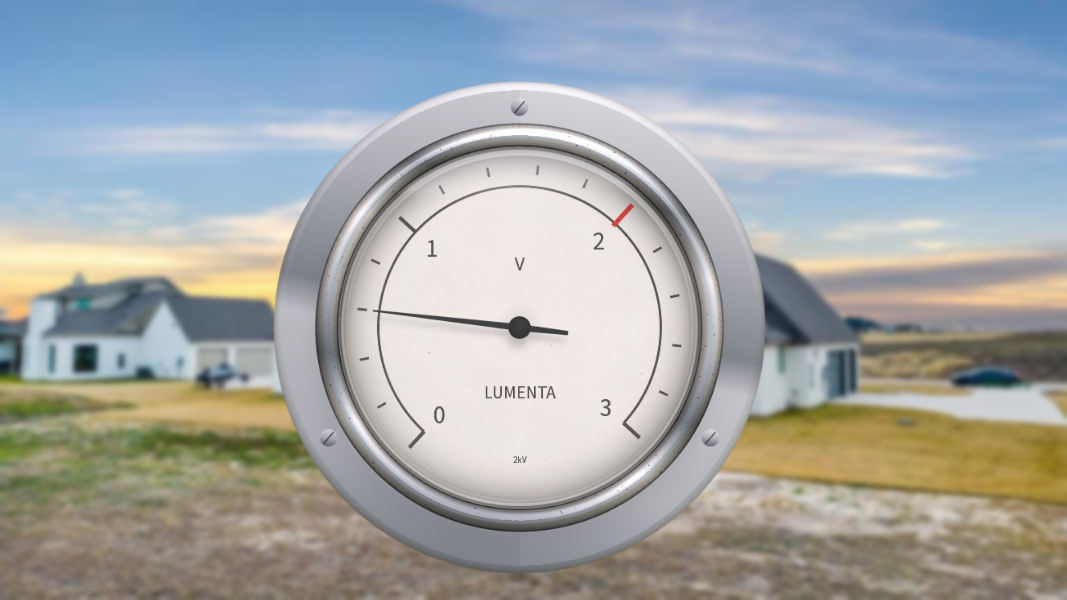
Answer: value=0.6 unit=V
